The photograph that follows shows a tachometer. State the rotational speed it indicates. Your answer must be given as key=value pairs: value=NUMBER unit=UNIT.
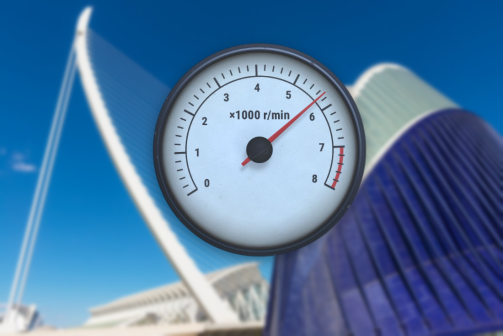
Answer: value=5700 unit=rpm
